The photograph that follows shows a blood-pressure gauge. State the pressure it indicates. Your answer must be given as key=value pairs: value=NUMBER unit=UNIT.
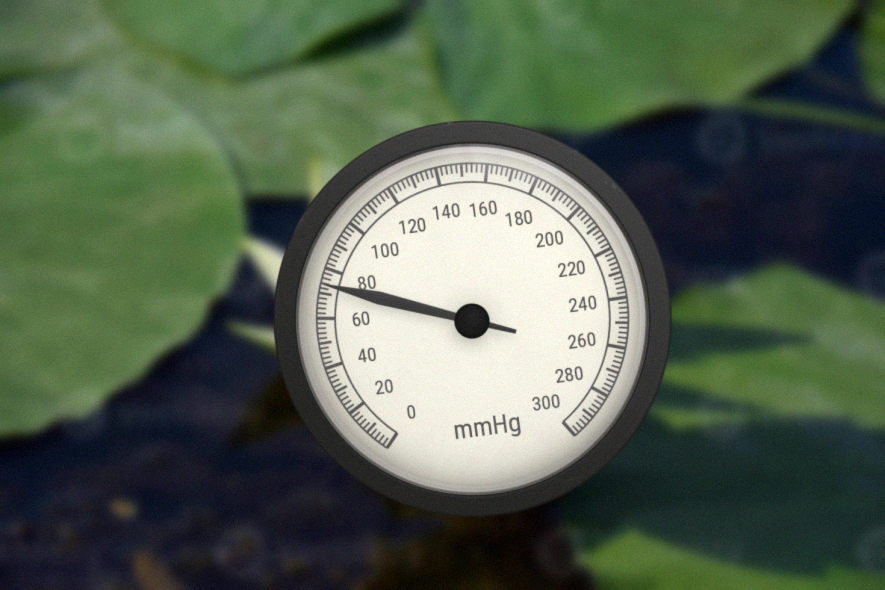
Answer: value=74 unit=mmHg
